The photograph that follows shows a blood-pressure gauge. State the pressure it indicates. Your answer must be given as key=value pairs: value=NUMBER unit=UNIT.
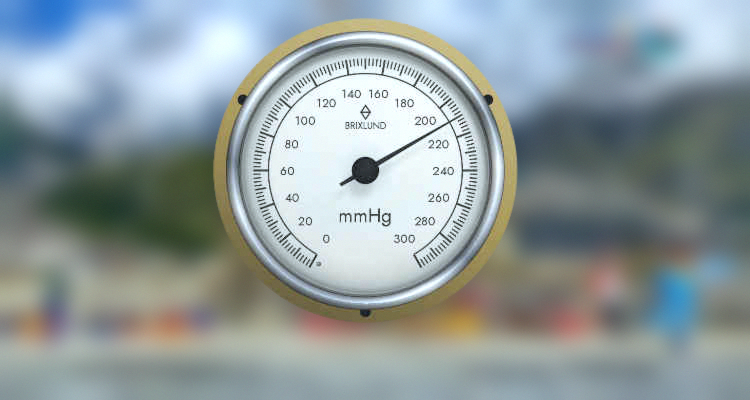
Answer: value=210 unit=mmHg
